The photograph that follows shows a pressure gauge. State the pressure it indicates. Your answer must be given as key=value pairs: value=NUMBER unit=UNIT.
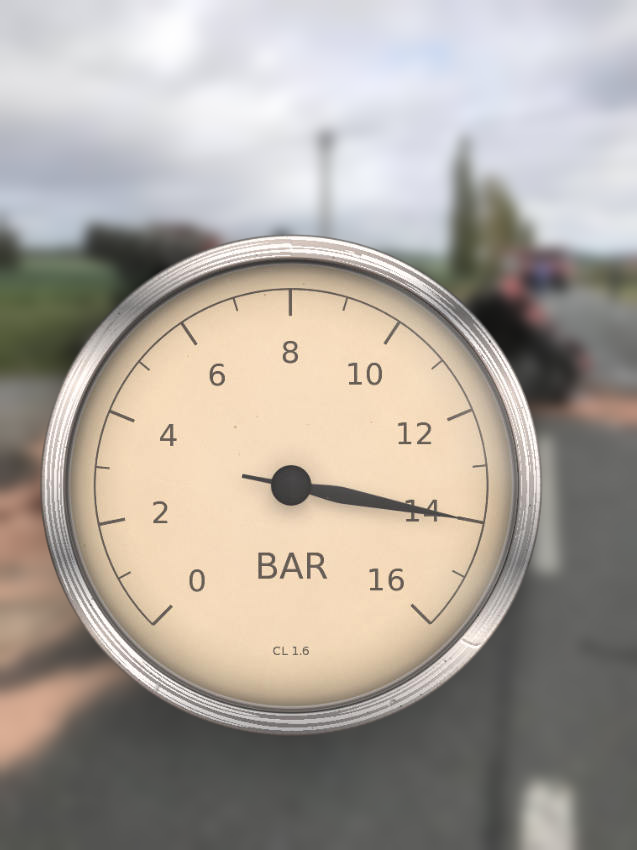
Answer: value=14 unit=bar
